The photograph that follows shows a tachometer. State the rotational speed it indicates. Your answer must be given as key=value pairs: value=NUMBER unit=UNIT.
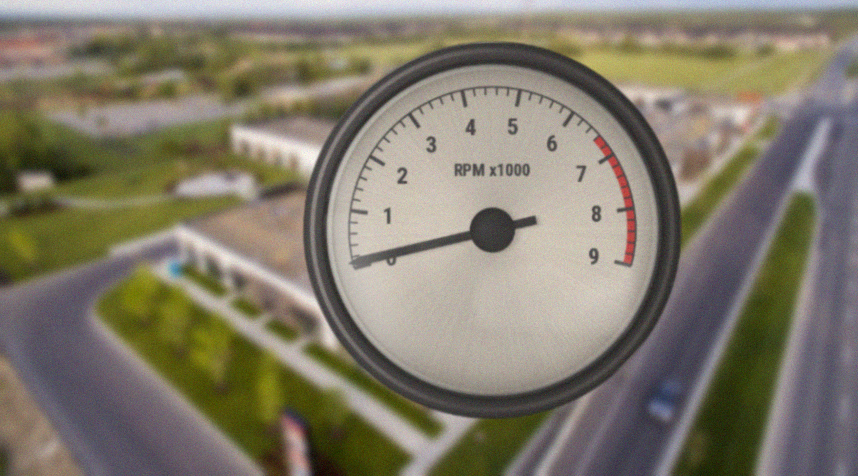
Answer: value=100 unit=rpm
